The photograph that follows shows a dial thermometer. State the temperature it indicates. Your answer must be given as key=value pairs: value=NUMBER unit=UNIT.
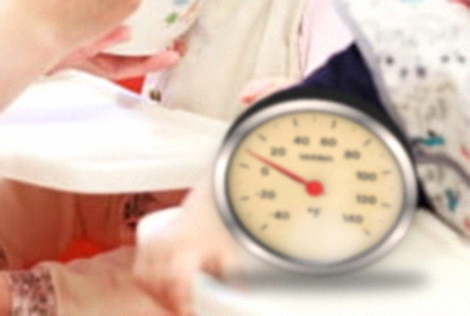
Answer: value=10 unit=°F
